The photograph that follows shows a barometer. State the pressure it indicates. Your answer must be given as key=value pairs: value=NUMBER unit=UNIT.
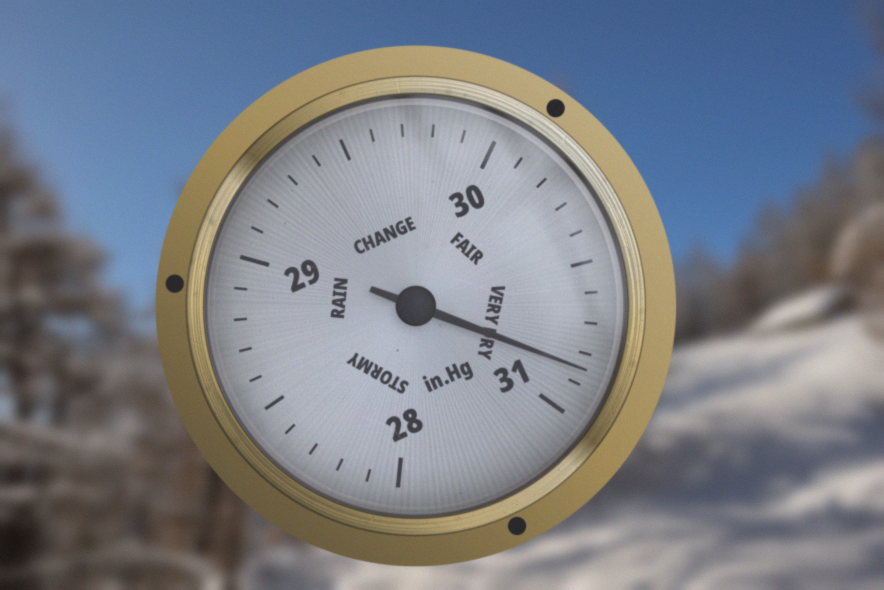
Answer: value=30.85 unit=inHg
